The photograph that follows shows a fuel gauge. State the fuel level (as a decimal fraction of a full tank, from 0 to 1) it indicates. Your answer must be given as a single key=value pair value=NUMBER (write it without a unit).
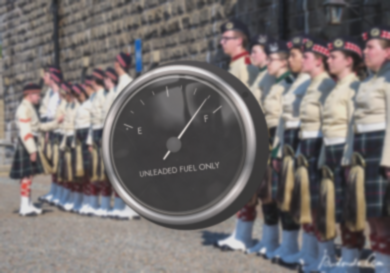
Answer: value=0.875
